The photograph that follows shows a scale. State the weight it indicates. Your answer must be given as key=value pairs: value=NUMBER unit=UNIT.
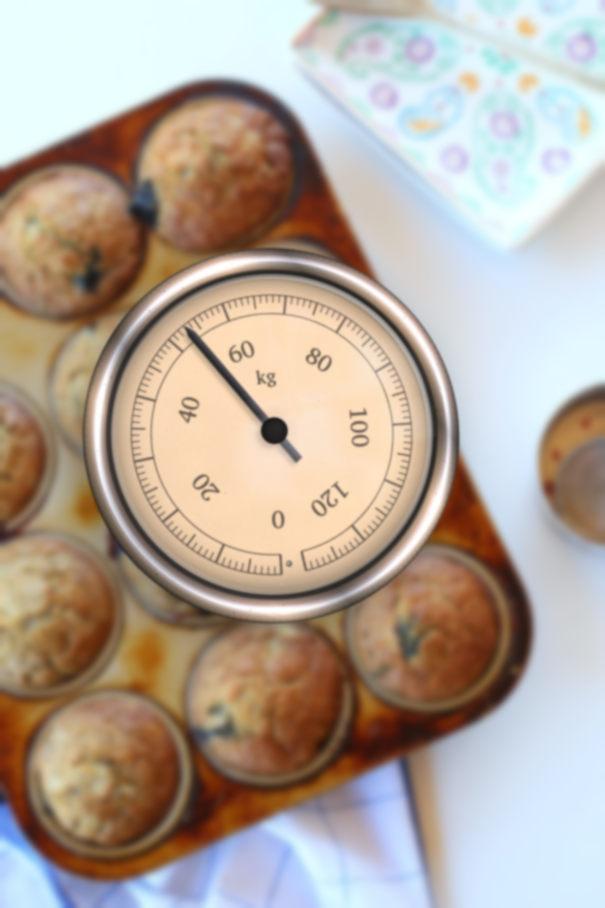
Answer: value=53 unit=kg
